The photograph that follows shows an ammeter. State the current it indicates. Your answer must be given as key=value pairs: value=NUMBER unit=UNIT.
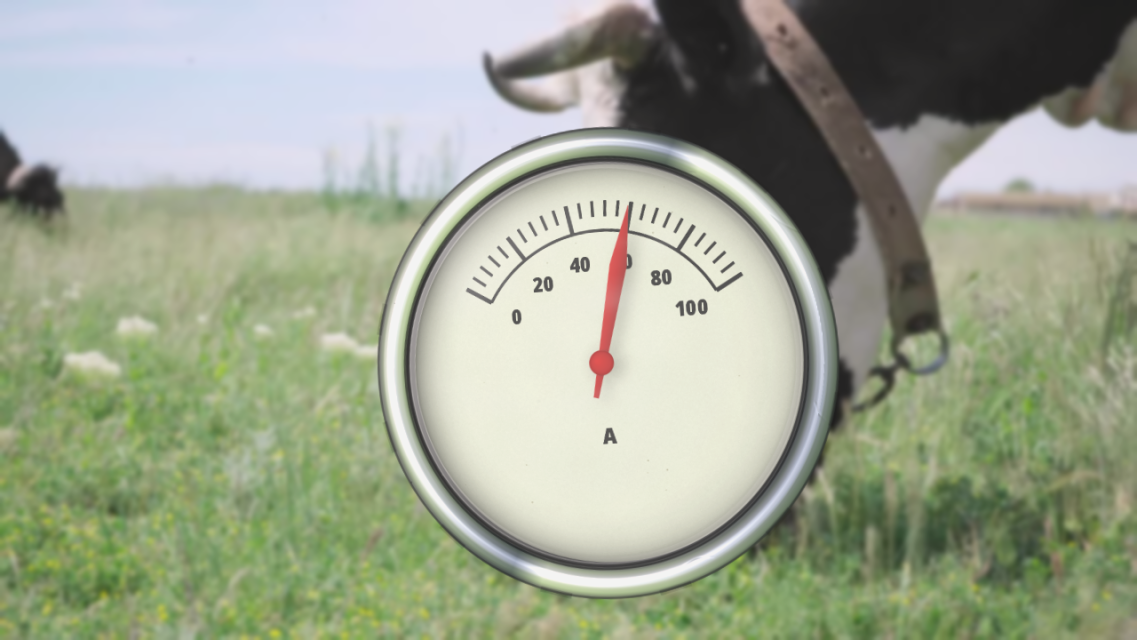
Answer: value=60 unit=A
